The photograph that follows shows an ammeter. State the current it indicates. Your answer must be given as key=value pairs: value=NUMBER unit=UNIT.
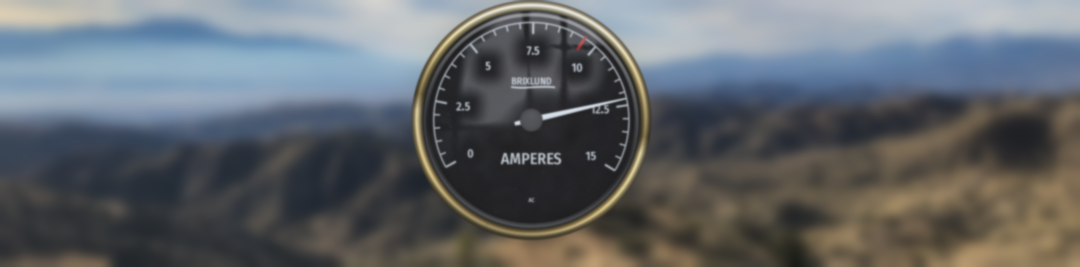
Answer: value=12.25 unit=A
